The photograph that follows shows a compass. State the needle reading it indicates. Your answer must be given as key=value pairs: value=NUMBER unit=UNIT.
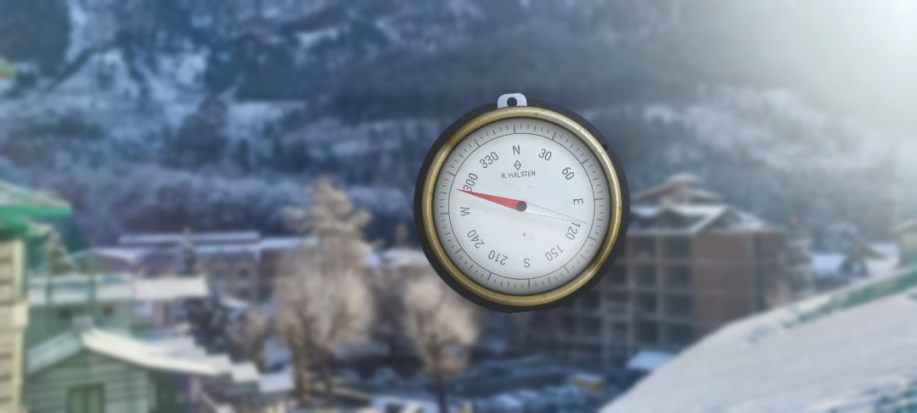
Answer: value=290 unit=°
